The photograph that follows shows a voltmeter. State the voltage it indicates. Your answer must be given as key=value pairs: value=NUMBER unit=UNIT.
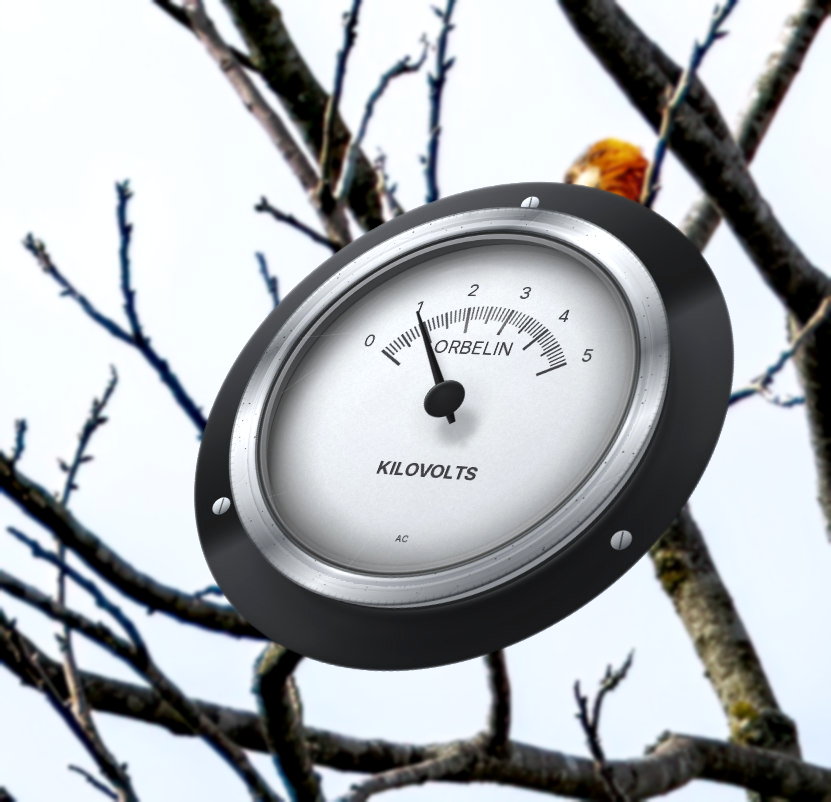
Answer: value=1 unit=kV
